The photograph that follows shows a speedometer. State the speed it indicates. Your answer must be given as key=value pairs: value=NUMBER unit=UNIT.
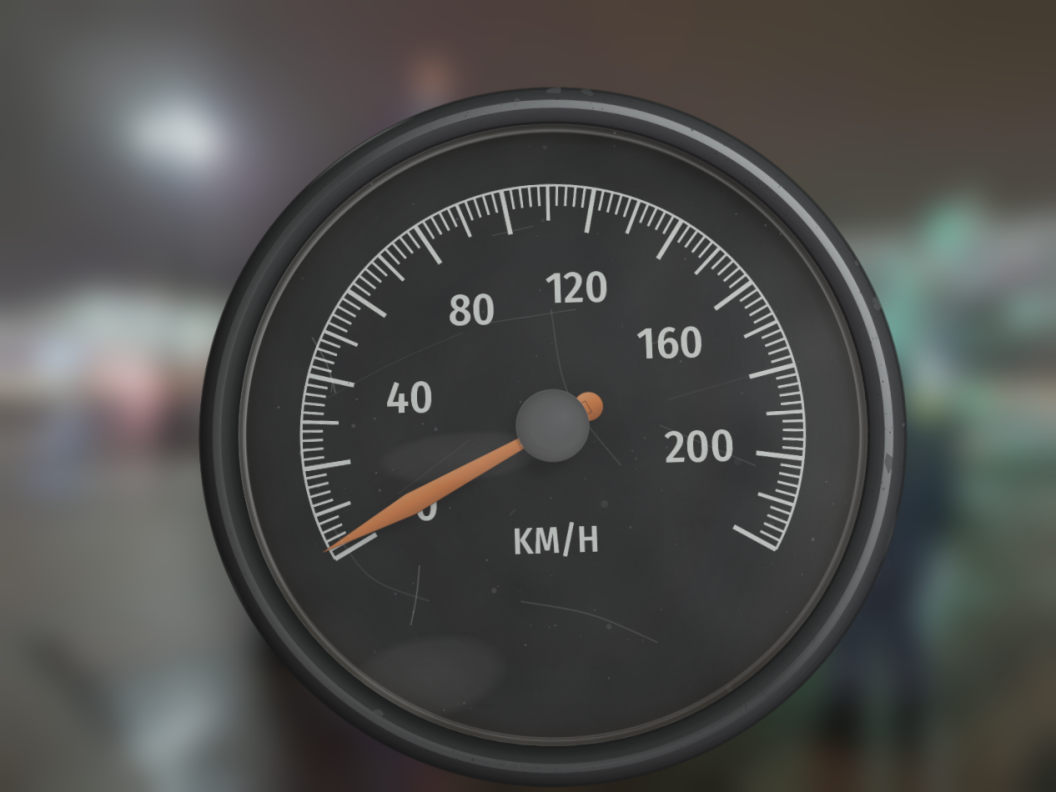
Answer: value=2 unit=km/h
